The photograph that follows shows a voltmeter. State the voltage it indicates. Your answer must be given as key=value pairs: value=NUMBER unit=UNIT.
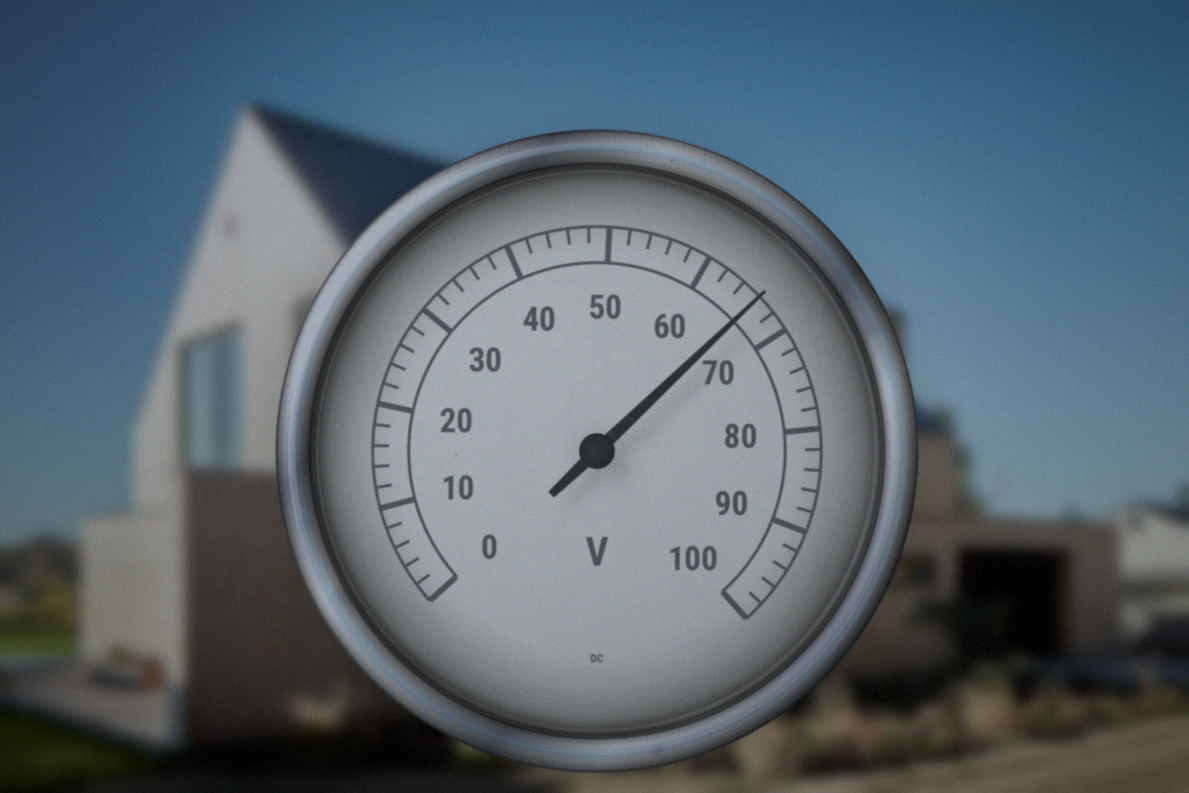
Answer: value=66 unit=V
